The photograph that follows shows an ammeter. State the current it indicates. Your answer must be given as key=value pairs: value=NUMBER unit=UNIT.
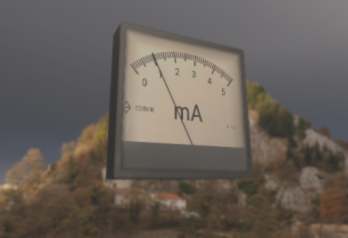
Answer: value=1 unit=mA
